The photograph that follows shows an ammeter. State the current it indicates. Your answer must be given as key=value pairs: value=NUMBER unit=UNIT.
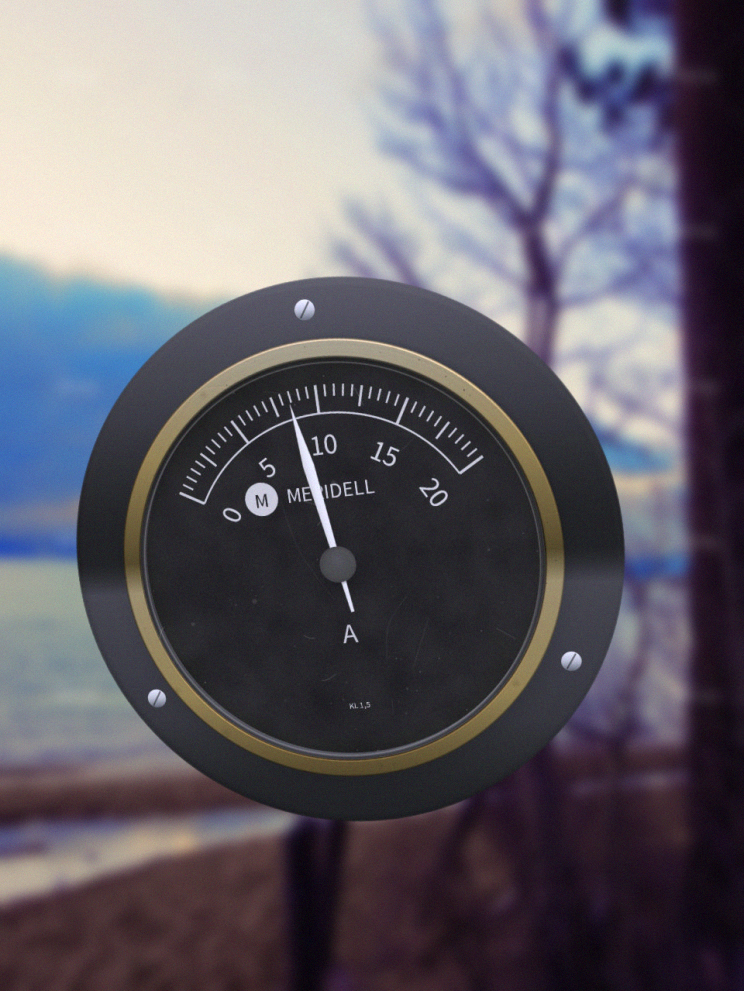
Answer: value=8.5 unit=A
